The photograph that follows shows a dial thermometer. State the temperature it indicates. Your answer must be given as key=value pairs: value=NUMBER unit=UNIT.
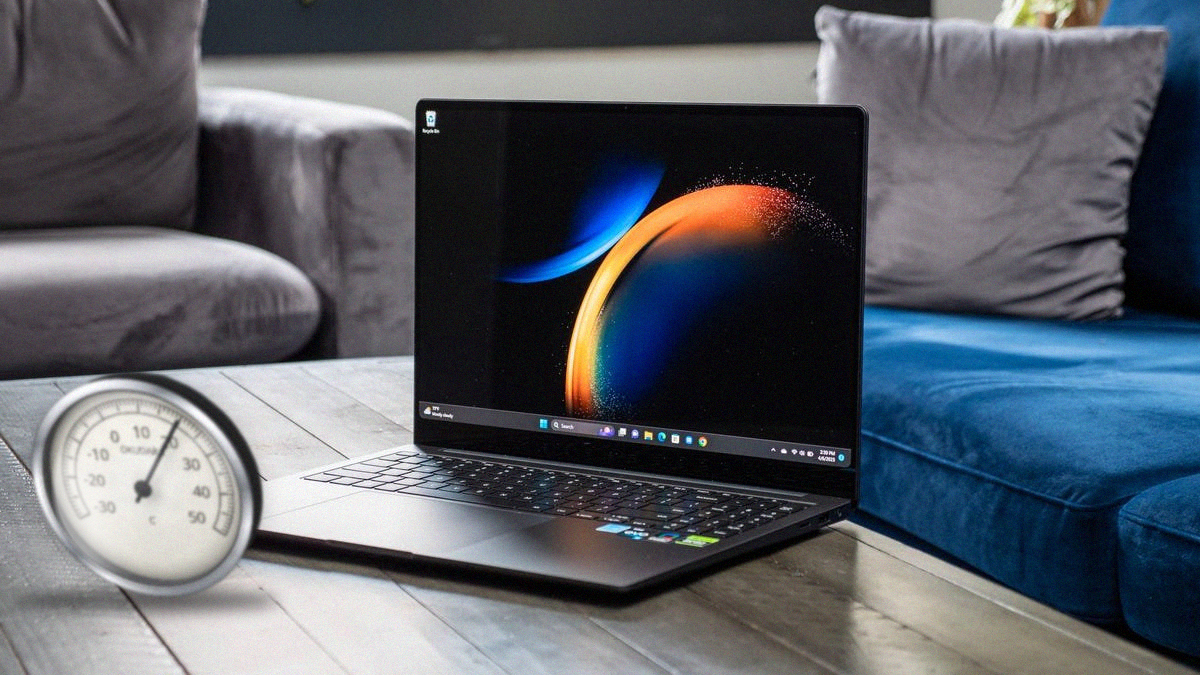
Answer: value=20 unit=°C
